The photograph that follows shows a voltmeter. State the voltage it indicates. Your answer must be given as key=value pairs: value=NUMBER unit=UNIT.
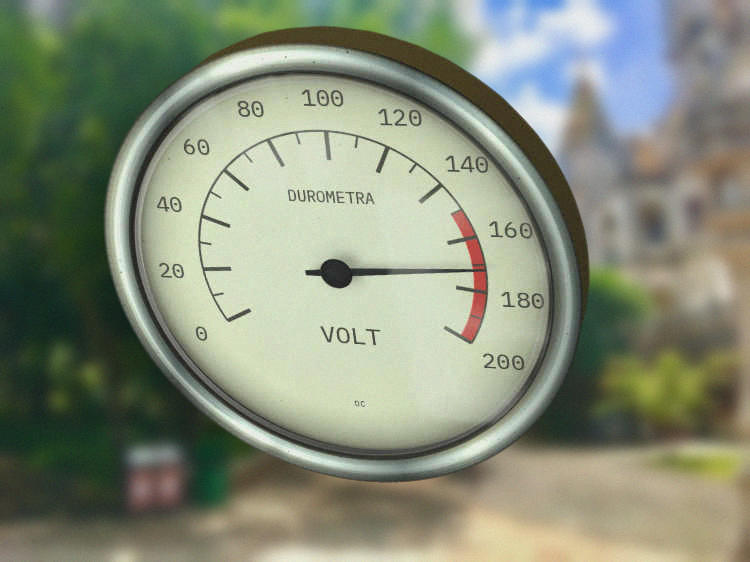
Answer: value=170 unit=V
